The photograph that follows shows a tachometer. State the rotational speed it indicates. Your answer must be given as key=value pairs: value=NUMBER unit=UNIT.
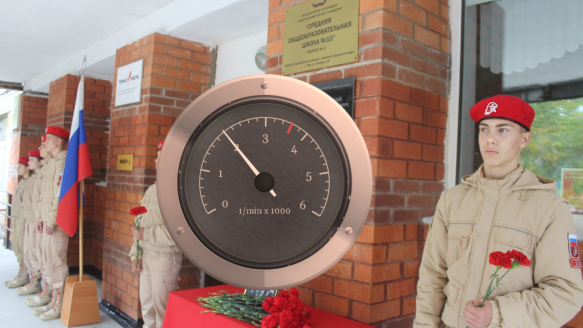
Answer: value=2000 unit=rpm
